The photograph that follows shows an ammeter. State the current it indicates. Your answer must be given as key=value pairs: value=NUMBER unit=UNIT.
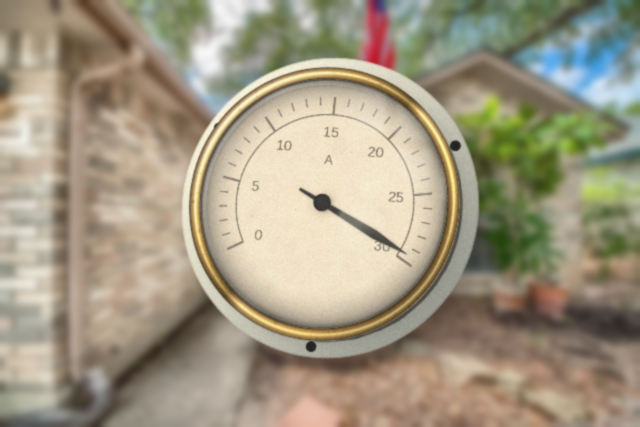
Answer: value=29.5 unit=A
